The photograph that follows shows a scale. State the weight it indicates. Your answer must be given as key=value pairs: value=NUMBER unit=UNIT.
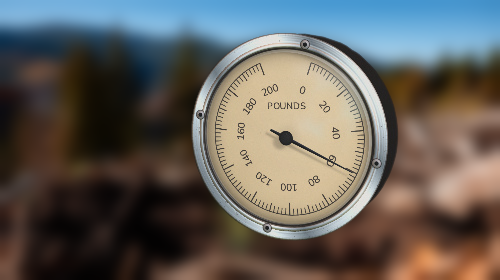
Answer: value=60 unit=lb
